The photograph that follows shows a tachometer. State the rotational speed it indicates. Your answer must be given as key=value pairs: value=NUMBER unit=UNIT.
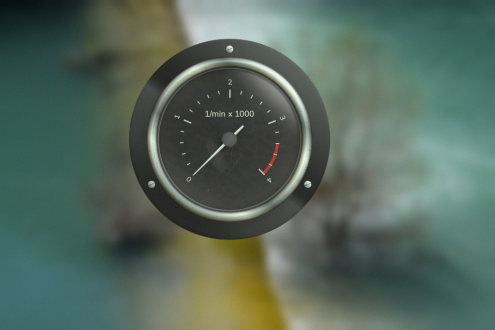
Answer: value=0 unit=rpm
